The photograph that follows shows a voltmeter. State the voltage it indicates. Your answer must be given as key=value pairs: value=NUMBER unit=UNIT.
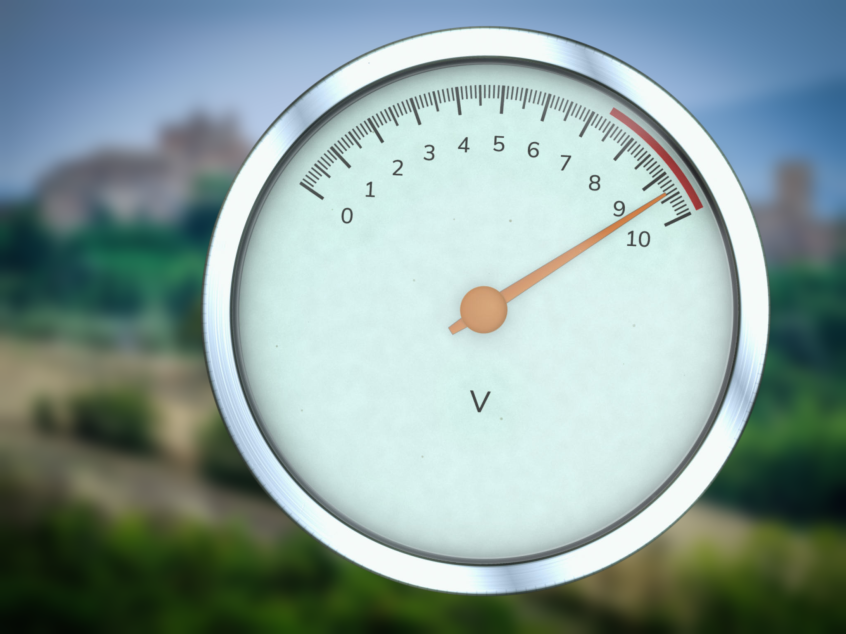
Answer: value=9.4 unit=V
